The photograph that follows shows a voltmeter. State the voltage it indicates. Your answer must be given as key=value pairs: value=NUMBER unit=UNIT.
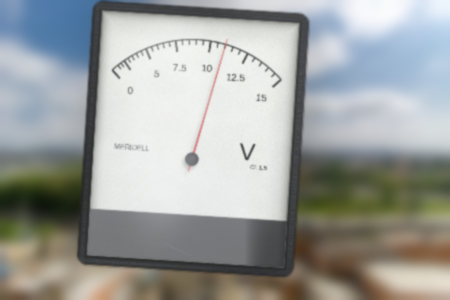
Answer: value=11 unit=V
